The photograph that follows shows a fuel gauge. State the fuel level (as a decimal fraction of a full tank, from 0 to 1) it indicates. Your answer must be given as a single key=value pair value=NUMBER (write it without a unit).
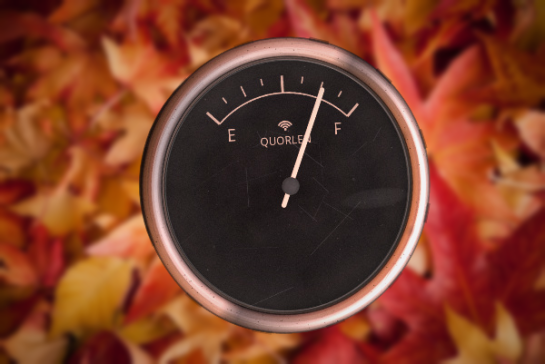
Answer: value=0.75
